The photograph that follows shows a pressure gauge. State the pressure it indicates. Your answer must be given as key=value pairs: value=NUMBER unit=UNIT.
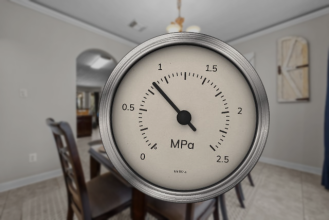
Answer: value=0.85 unit=MPa
